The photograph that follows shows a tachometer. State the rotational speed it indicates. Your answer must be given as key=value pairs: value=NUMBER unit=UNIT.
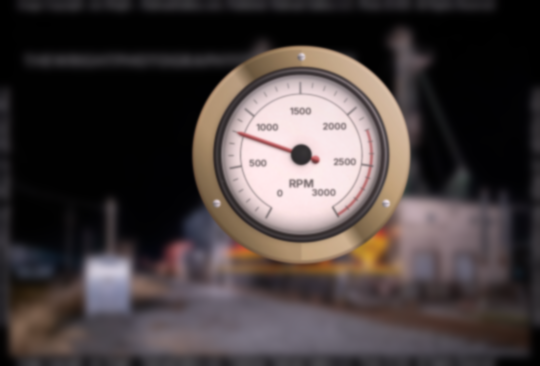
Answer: value=800 unit=rpm
